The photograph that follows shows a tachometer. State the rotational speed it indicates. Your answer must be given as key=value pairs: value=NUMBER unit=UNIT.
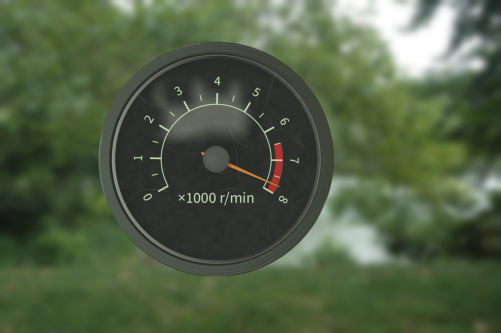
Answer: value=7750 unit=rpm
